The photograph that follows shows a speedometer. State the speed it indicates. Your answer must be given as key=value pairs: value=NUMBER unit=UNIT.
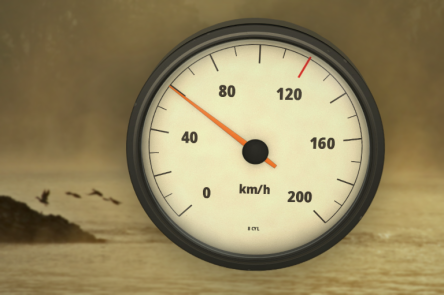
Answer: value=60 unit=km/h
